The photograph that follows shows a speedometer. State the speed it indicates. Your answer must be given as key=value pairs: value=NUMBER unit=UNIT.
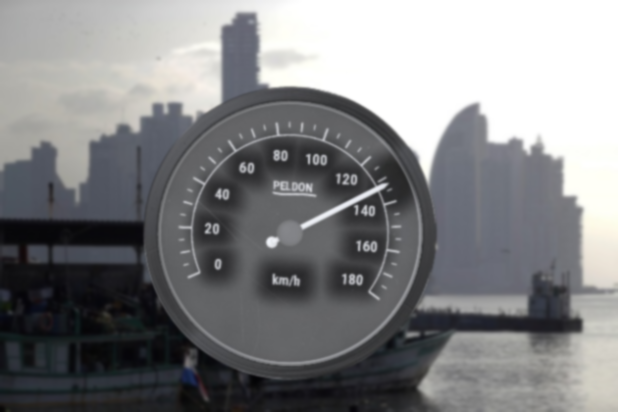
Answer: value=132.5 unit=km/h
